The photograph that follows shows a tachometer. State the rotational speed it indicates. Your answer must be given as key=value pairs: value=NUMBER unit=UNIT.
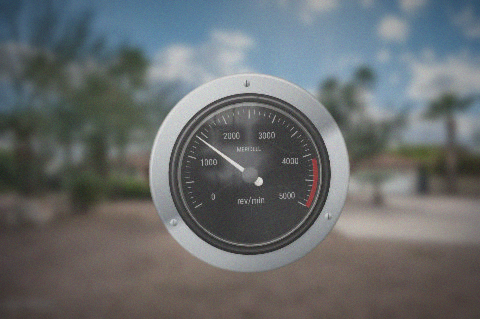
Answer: value=1400 unit=rpm
